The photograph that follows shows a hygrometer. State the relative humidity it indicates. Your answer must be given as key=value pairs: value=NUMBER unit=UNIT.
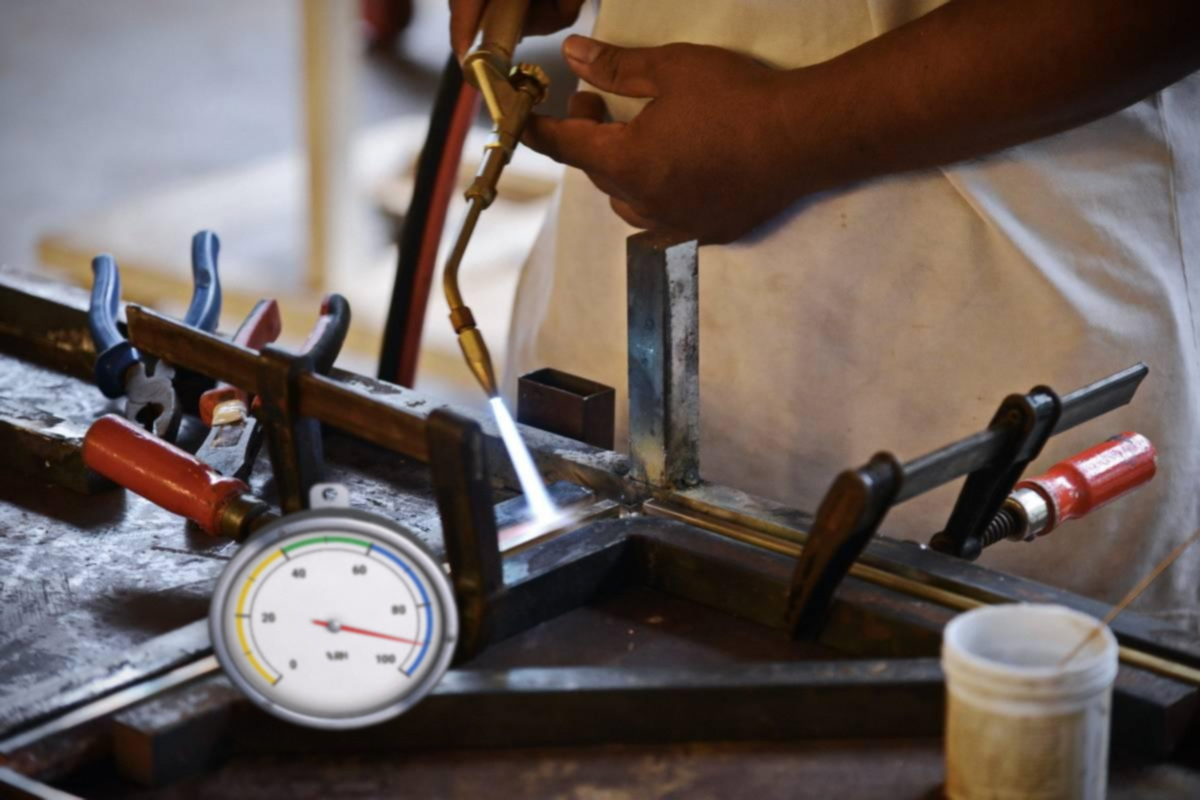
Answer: value=90 unit=%
